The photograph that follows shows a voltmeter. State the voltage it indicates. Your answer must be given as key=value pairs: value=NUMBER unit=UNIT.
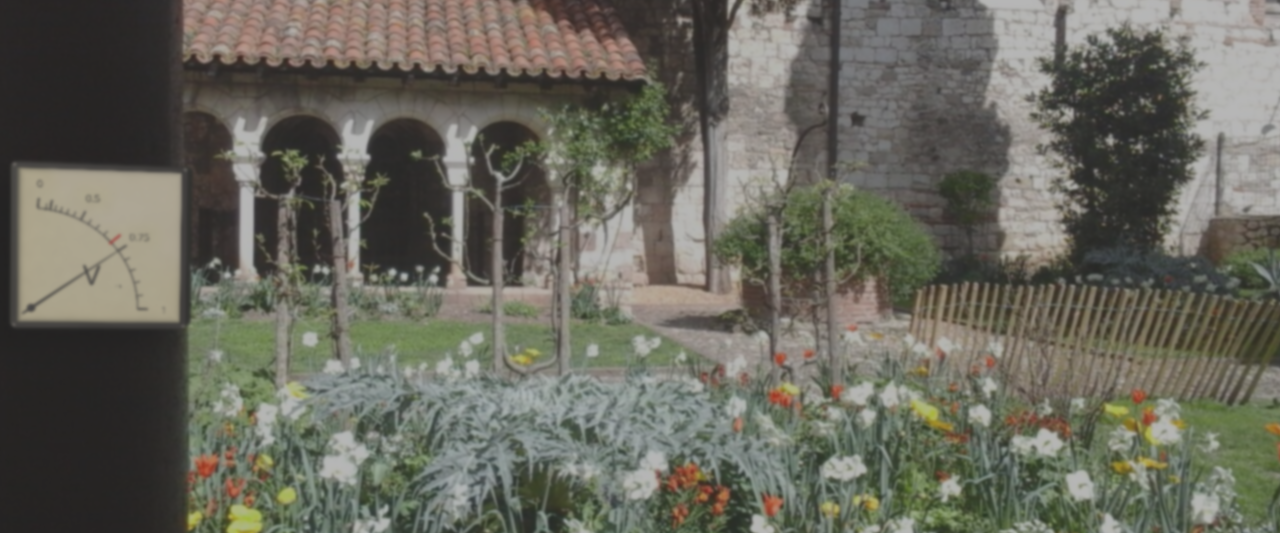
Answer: value=0.75 unit=V
